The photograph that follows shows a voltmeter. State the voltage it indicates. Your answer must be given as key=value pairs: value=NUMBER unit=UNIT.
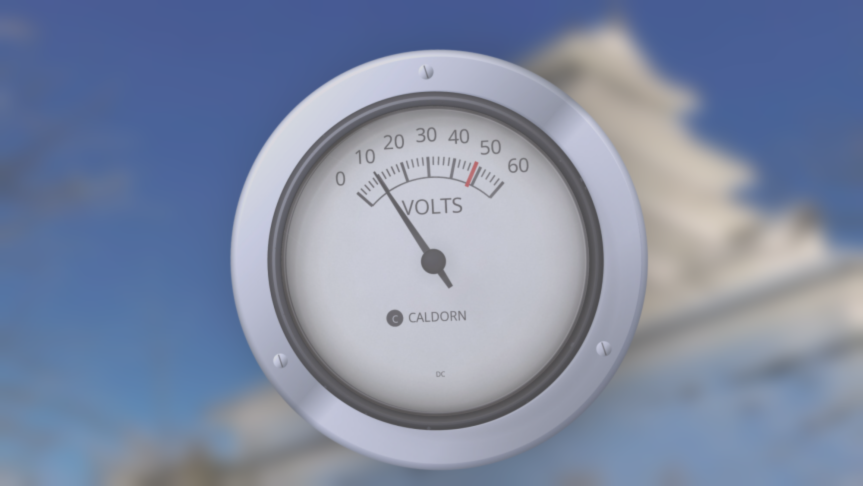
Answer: value=10 unit=V
